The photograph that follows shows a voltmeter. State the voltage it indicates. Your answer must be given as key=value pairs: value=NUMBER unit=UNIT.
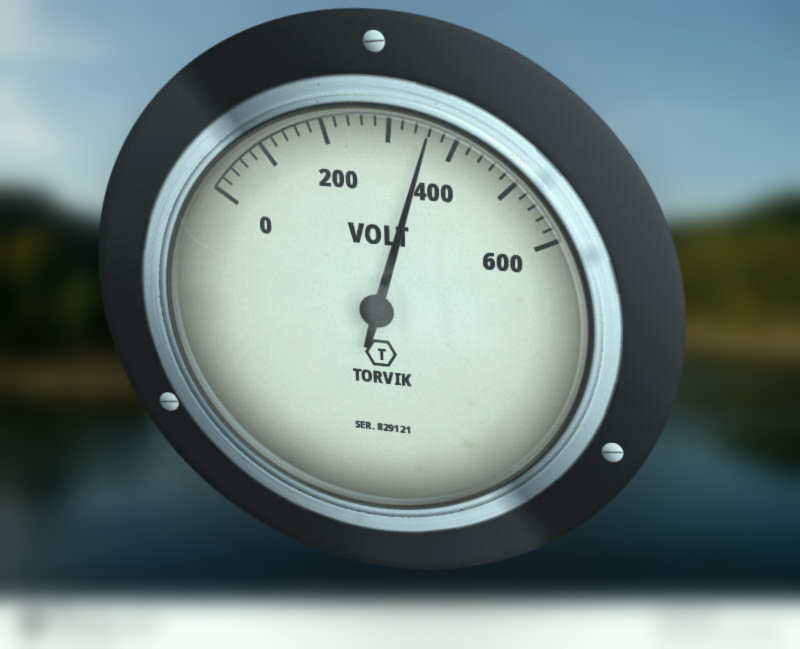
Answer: value=360 unit=V
